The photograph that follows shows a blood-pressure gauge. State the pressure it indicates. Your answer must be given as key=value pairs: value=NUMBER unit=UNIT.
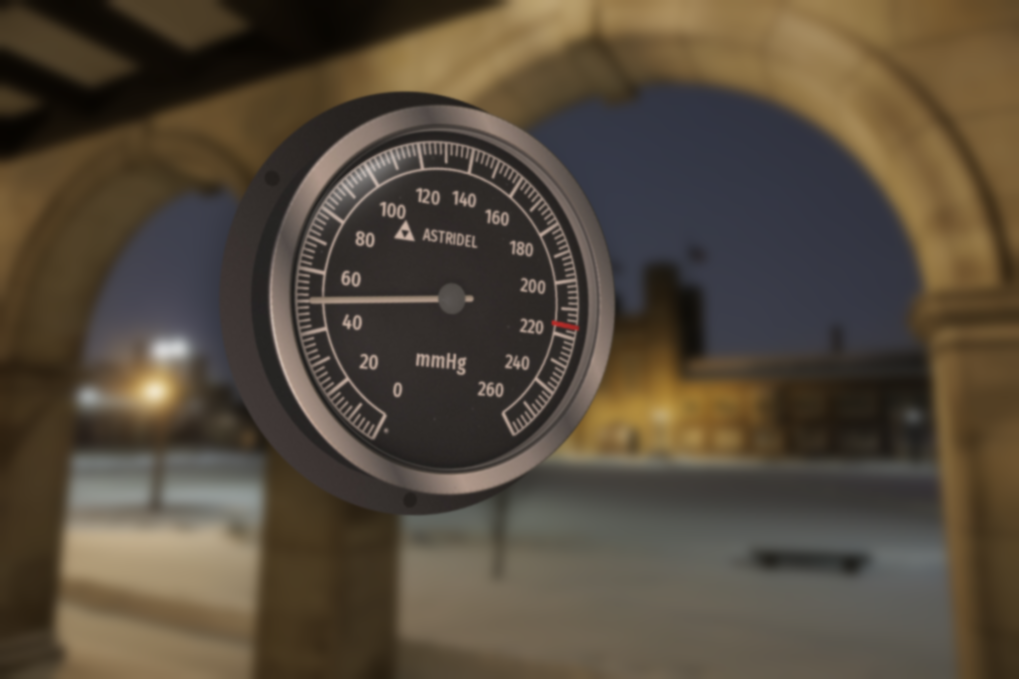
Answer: value=50 unit=mmHg
